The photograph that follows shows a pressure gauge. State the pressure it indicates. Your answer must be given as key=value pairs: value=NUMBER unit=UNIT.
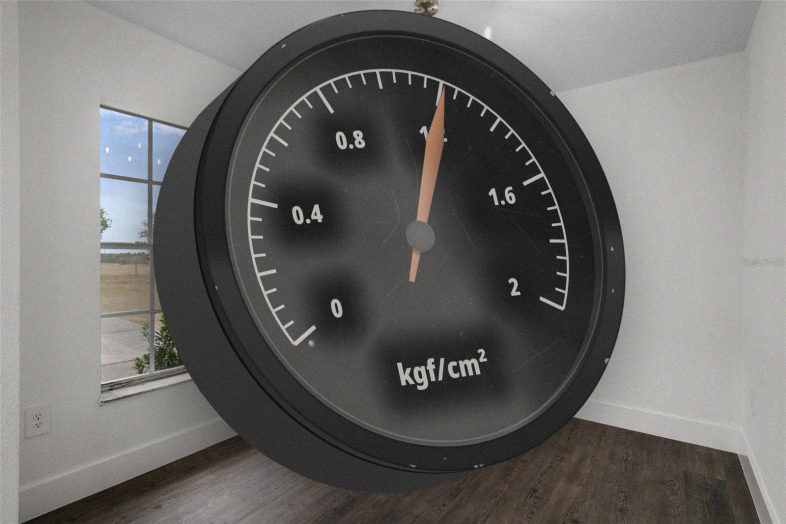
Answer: value=1.2 unit=kg/cm²
